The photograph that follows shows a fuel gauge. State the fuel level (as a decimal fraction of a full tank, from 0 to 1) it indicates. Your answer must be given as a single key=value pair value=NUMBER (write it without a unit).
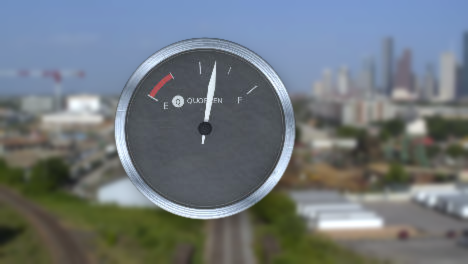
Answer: value=0.625
